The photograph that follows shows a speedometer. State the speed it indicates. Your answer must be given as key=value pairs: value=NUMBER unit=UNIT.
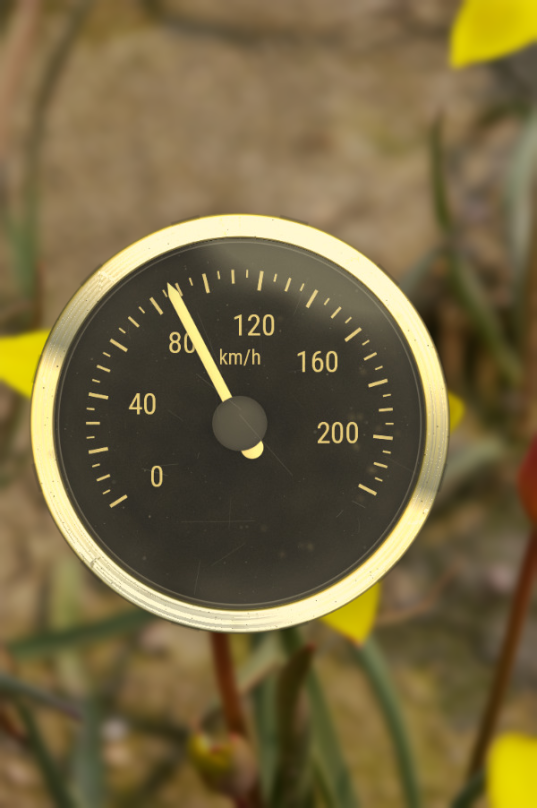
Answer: value=87.5 unit=km/h
